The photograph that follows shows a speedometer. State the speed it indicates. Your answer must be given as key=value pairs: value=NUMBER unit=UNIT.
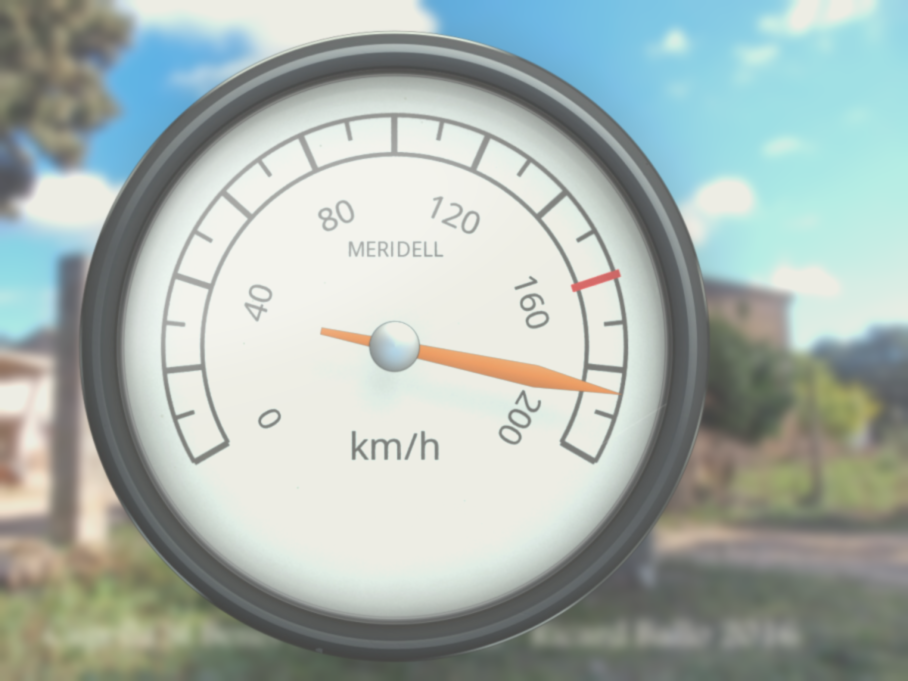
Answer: value=185 unit=km/h
